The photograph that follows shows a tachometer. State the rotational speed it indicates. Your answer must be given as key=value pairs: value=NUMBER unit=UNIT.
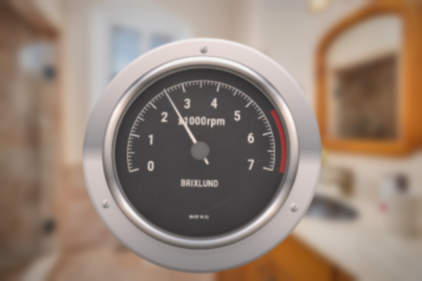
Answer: value=2500 unit=rpm
